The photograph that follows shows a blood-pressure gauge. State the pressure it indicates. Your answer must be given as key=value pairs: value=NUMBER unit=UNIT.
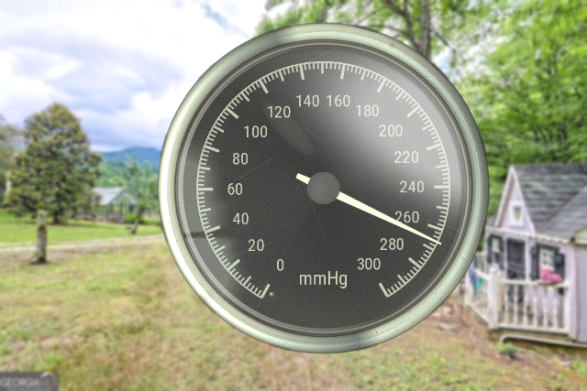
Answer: value=266 unit=mmHg
